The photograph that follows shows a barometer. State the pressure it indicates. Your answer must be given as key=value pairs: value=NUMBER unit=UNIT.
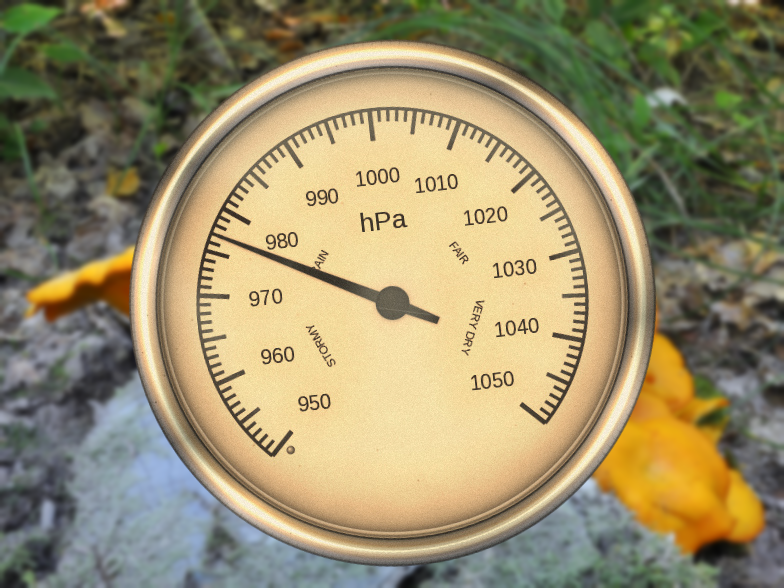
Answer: value=977 unit=hPa
